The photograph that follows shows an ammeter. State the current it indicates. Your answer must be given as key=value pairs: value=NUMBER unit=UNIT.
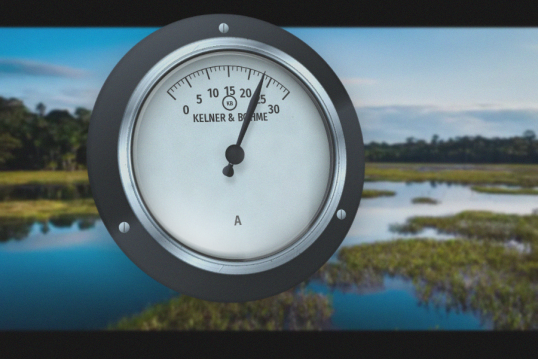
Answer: value=23 unit=A
